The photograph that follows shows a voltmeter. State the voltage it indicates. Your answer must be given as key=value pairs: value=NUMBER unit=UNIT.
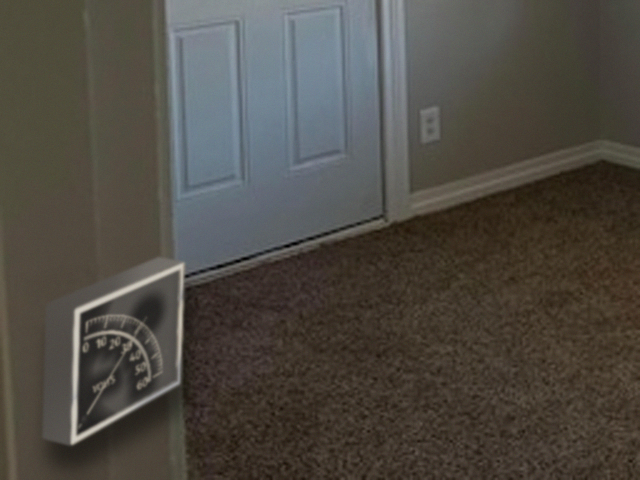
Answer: value=30 unit=V
